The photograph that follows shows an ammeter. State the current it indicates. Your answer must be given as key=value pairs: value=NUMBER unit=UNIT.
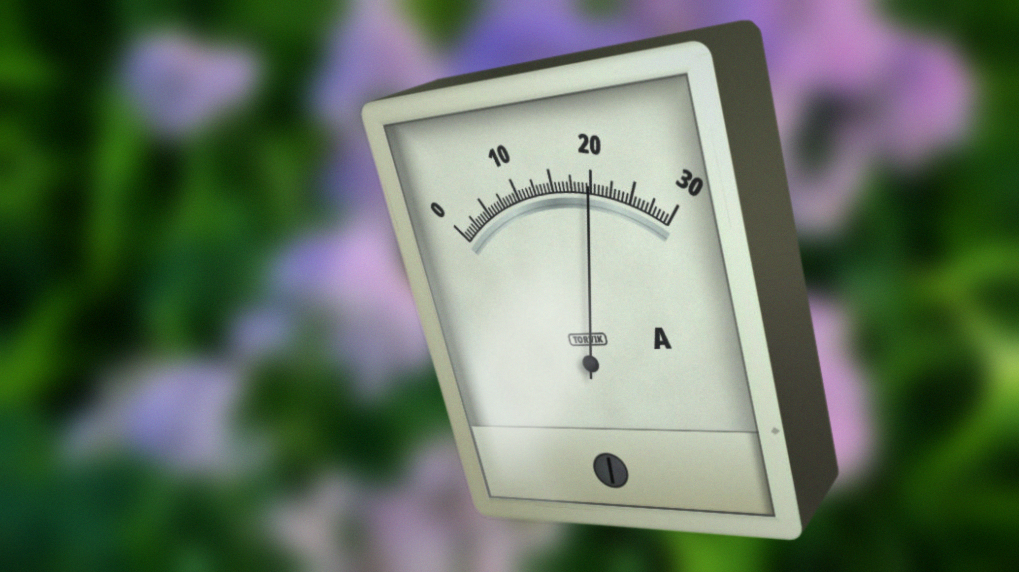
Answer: value=20 unit=A
